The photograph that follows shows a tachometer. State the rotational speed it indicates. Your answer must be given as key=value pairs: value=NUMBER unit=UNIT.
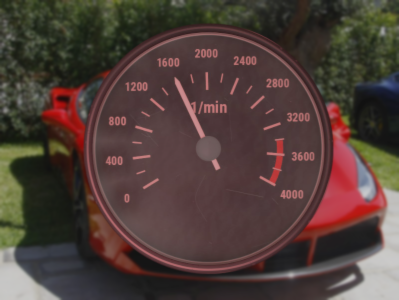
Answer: value=1600 unit=rpm
